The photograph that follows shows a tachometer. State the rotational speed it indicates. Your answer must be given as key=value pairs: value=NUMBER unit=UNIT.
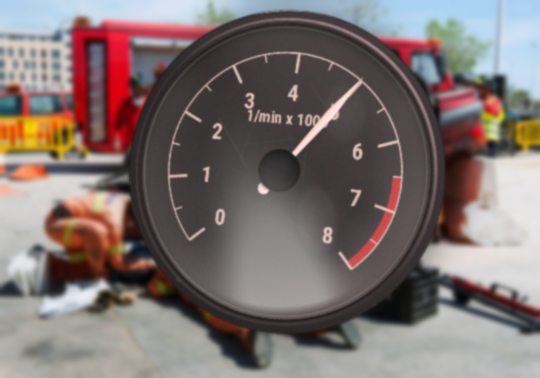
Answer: value=5000 unit=rpm
